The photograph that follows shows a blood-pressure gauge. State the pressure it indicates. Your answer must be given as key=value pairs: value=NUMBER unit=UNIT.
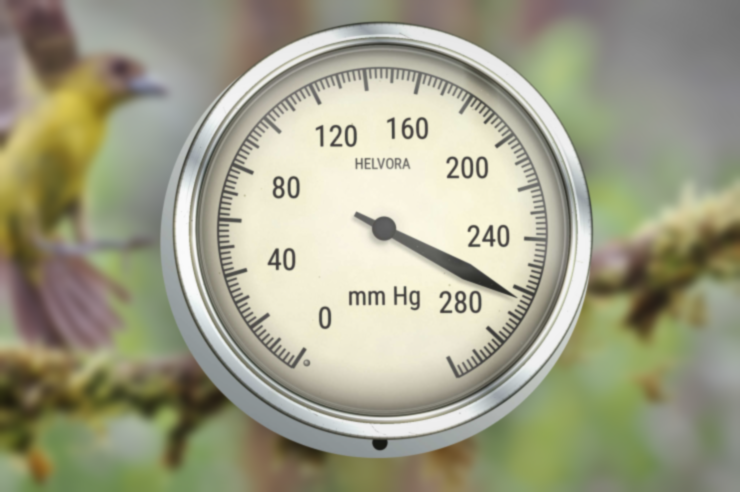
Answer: value=264 unit=mmHg
